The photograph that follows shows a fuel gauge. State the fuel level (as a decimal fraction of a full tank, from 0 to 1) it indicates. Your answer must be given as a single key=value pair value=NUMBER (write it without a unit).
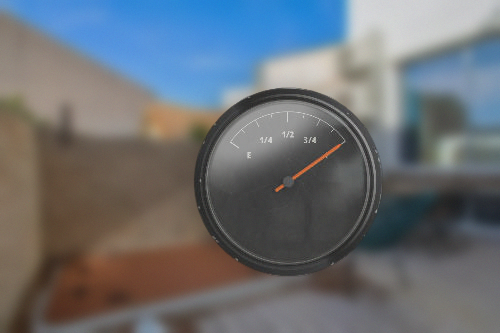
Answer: value=1
